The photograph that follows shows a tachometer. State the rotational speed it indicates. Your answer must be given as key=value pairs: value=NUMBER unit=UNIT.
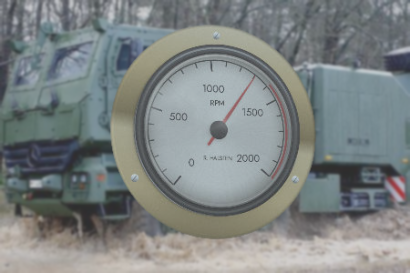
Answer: value=1300 unit=rpm
